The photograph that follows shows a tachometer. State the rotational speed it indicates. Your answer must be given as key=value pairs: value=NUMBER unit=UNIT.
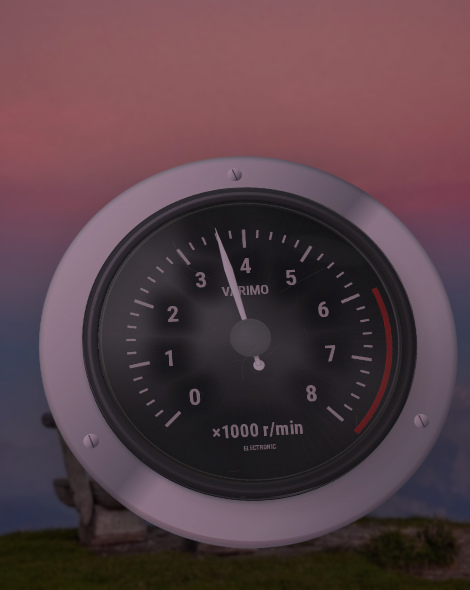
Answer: value=3600 unit=rpm
